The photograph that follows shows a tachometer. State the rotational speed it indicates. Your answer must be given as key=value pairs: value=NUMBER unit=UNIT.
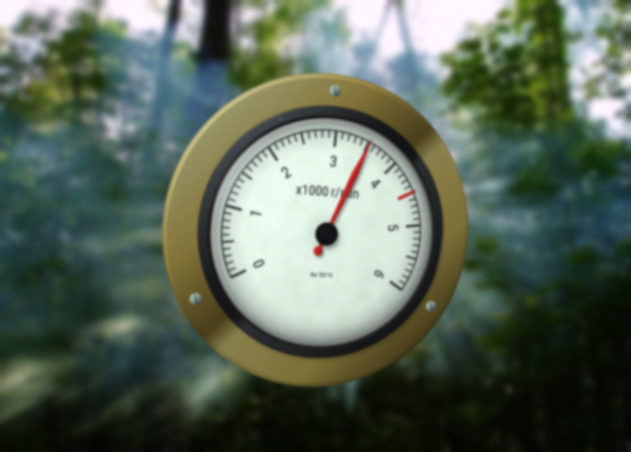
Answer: value=3500 unit=rpm
